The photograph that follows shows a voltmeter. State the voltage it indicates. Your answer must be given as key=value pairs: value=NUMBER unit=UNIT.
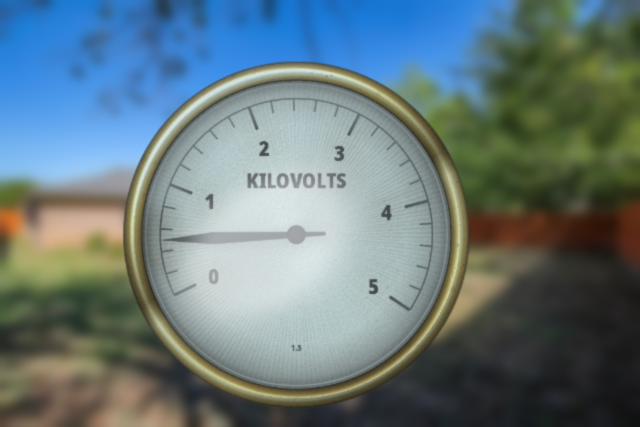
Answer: value=0.5 unit=kV
